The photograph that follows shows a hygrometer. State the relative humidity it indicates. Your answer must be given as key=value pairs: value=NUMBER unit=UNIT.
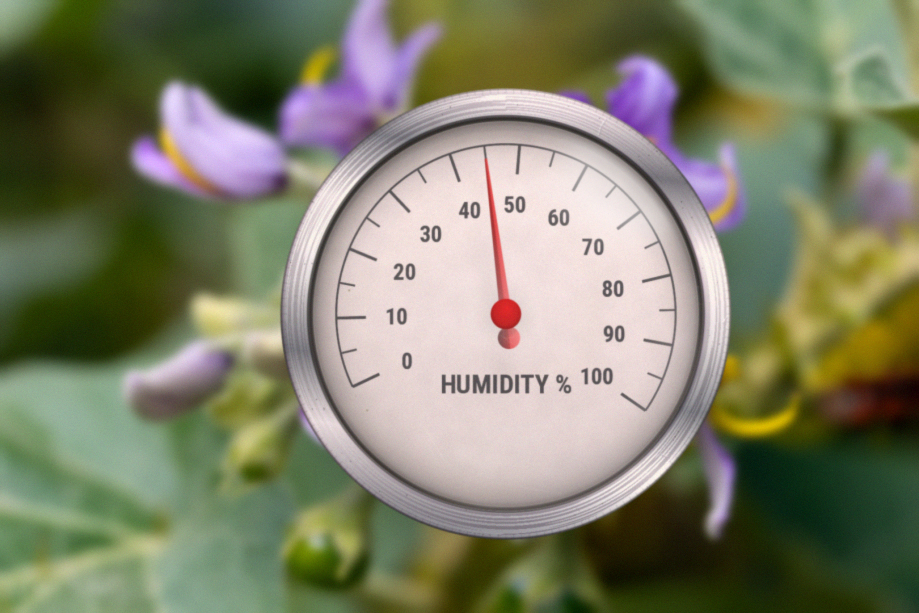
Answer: value=45 unit=%
